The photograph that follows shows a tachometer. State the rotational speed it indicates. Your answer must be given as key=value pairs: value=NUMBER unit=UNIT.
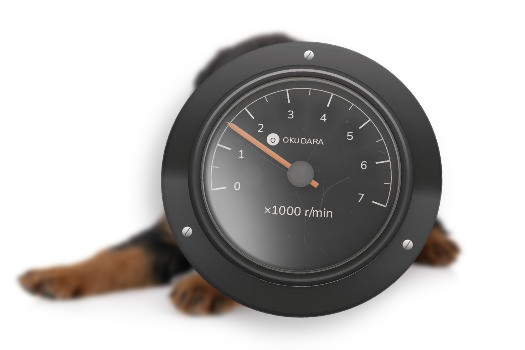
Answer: value=1500 unit=rpm
